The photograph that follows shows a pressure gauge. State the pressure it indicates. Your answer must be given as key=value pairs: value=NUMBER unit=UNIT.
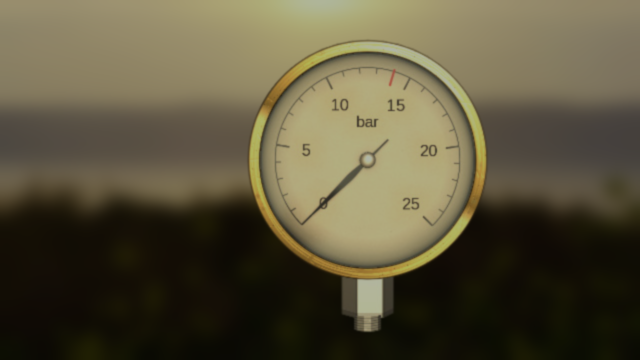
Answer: value=0 unit=bar
